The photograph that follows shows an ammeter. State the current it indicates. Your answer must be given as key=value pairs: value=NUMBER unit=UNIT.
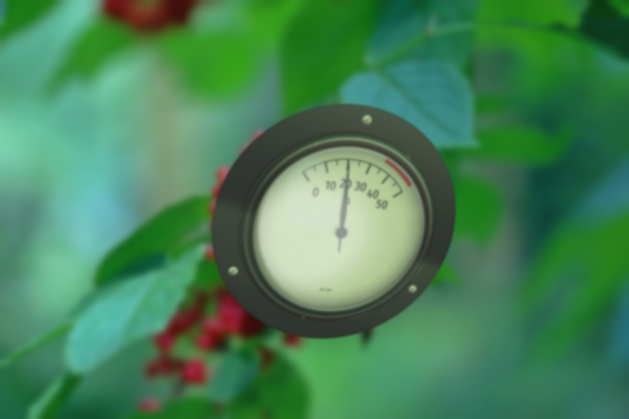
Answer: value=20 unit=A
